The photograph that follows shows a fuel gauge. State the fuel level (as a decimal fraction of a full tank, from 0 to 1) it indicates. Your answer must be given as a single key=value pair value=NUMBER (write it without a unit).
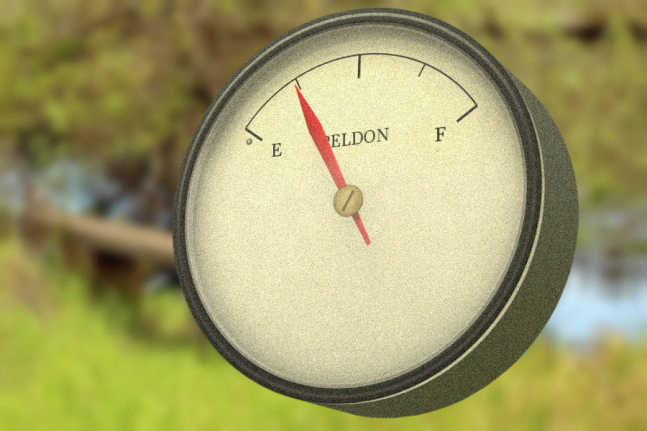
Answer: value=0.25
